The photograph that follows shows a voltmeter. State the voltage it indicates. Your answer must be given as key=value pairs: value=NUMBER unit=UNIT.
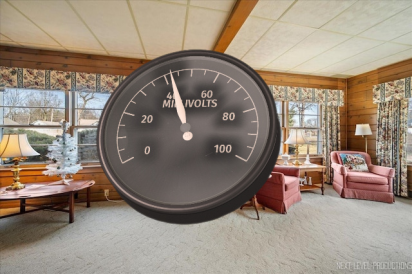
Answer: value=42.5 unit=mV
